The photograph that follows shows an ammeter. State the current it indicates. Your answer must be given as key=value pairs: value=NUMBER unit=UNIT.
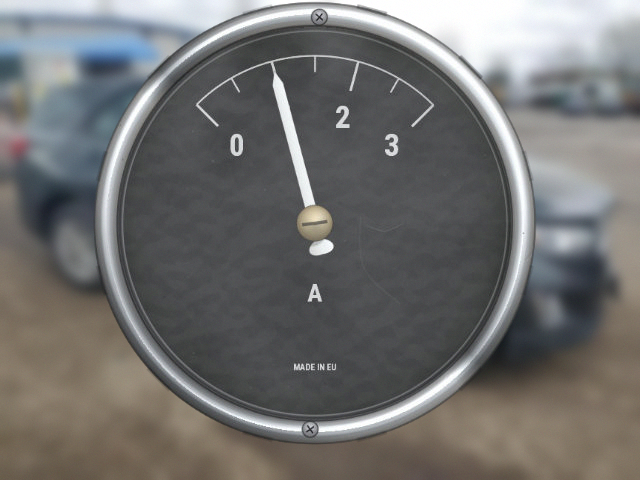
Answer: value=1 unit=A
